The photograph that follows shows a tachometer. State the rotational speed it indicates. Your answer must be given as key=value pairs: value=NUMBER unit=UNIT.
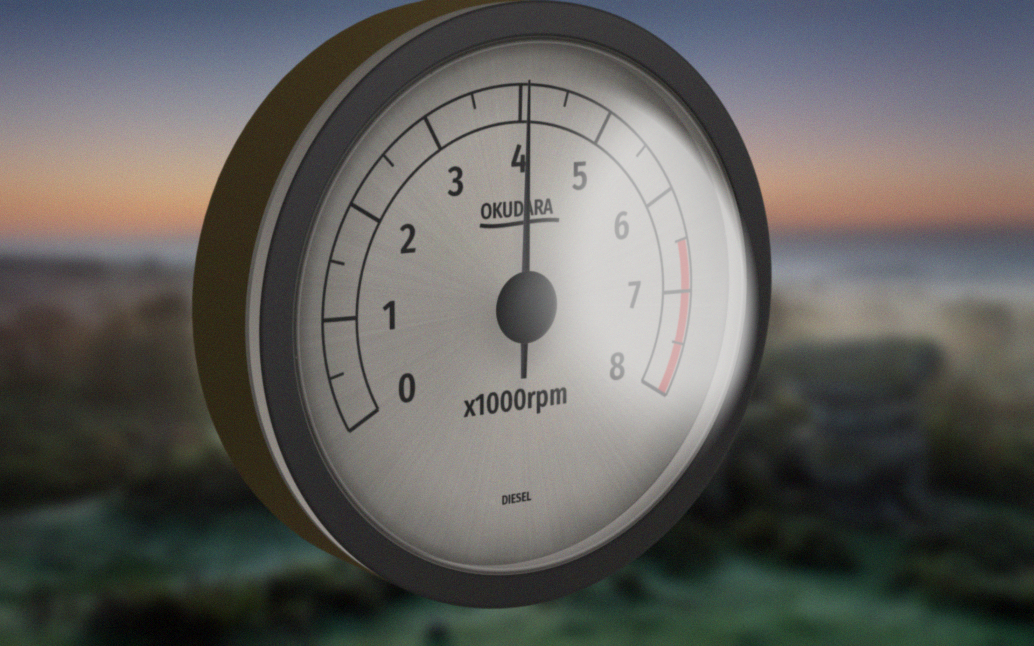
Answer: value=4000 unit=rpm
